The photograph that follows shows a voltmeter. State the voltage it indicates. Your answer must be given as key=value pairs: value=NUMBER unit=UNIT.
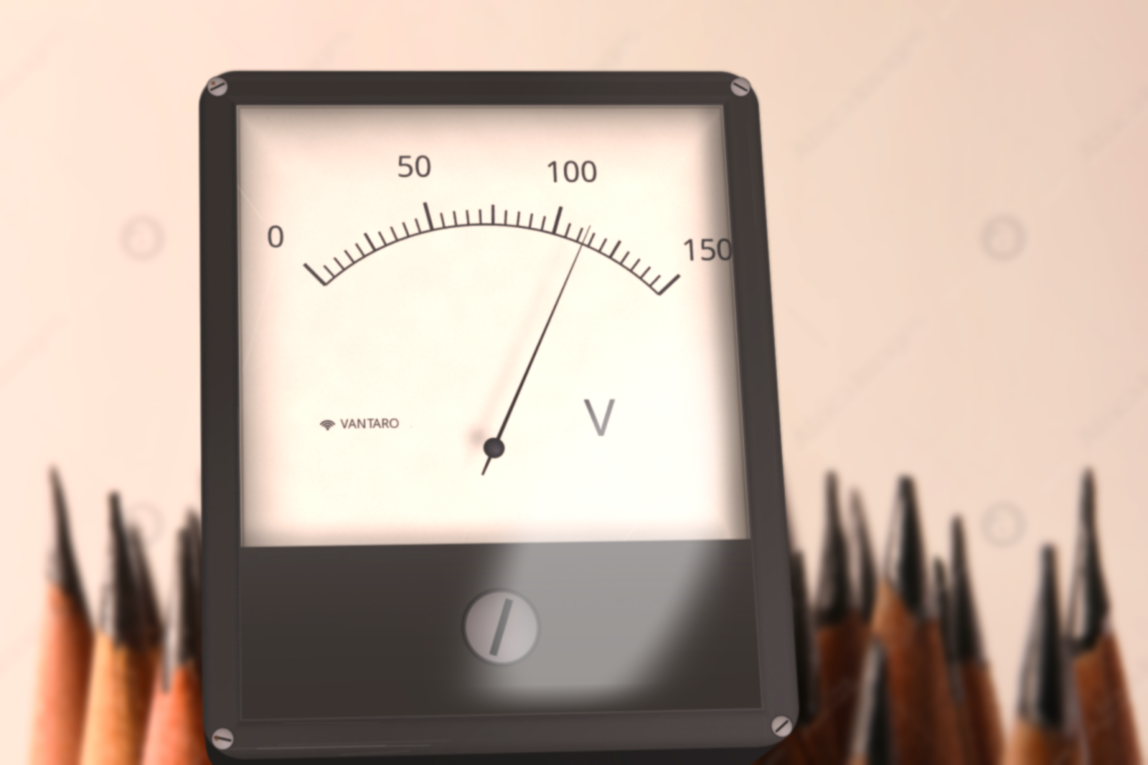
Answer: value=112.5 unit=V
